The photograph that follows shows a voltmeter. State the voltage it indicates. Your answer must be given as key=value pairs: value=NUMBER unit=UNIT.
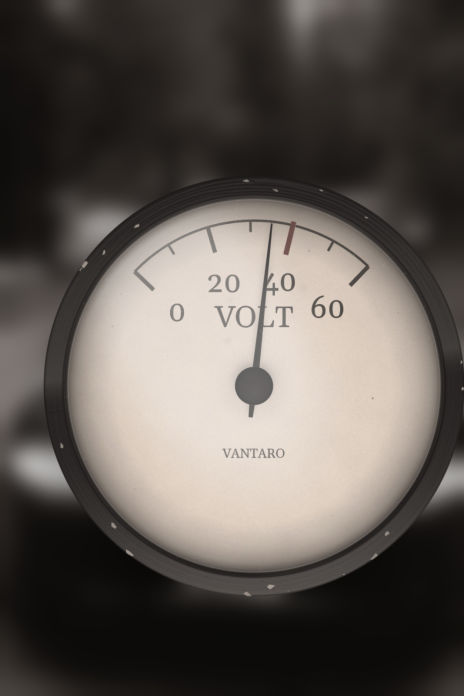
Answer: value=35 unit=V
